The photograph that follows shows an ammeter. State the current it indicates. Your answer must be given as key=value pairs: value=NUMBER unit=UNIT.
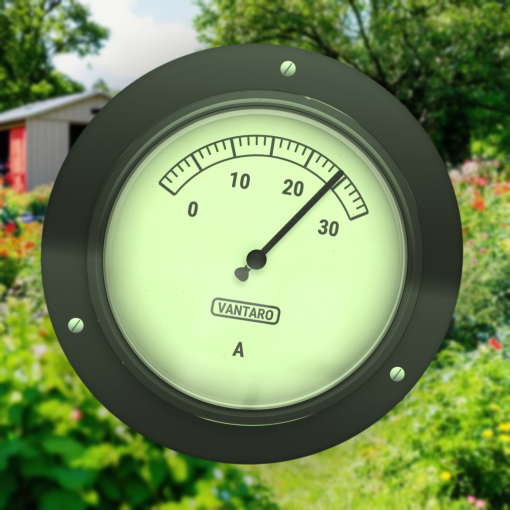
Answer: value=24 unit=A
